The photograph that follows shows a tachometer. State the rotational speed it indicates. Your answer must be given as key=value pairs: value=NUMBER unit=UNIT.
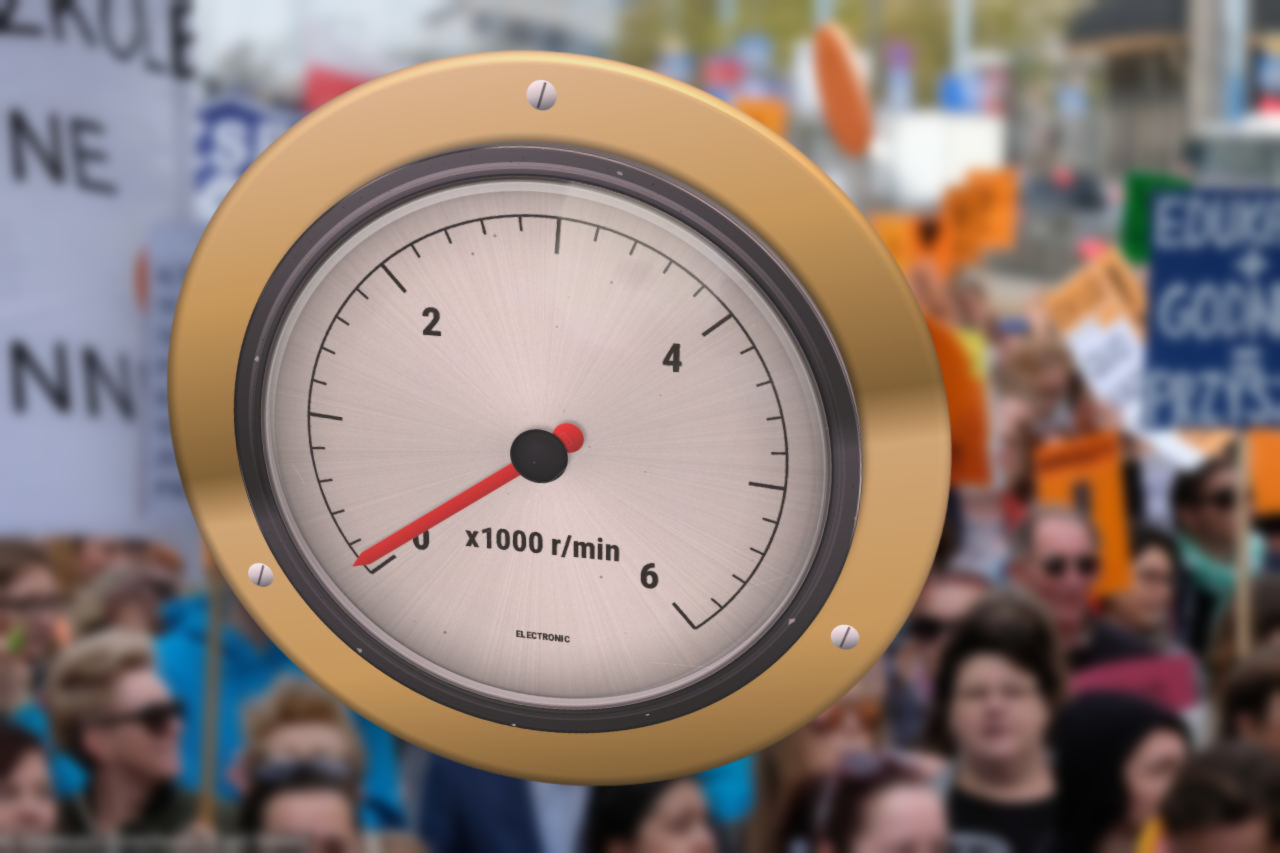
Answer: value=100 unit=rpm
